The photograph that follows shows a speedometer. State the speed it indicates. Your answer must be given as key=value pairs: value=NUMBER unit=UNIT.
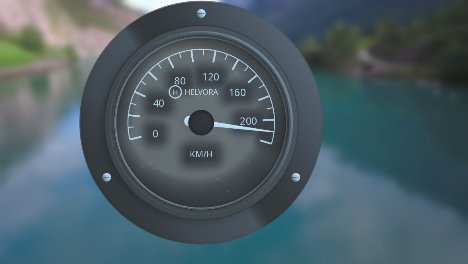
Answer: value=210 unit=km/h
